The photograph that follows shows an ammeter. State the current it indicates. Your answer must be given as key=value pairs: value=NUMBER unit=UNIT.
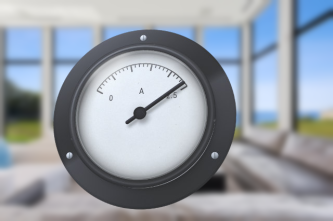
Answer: value=2.4 unit=A
